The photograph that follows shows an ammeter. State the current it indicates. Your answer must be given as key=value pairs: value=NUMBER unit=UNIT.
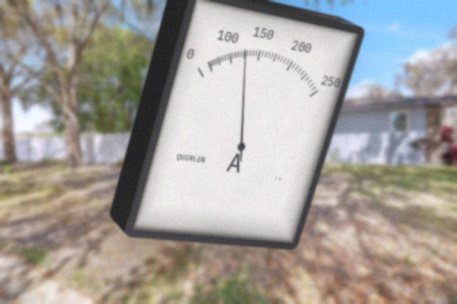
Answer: value=125 unit=A
